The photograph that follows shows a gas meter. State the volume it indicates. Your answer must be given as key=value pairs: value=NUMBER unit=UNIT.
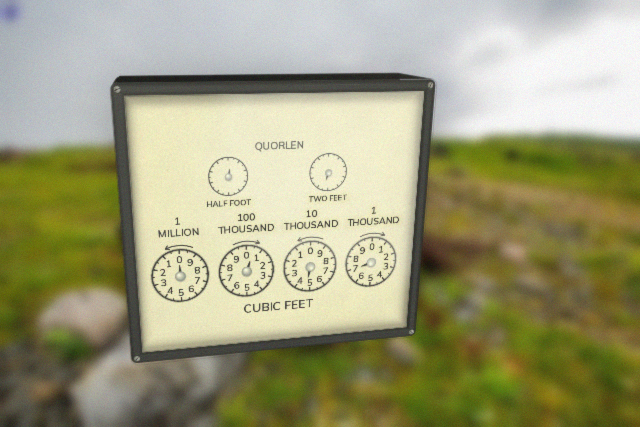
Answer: value=4700 unit=ft³
